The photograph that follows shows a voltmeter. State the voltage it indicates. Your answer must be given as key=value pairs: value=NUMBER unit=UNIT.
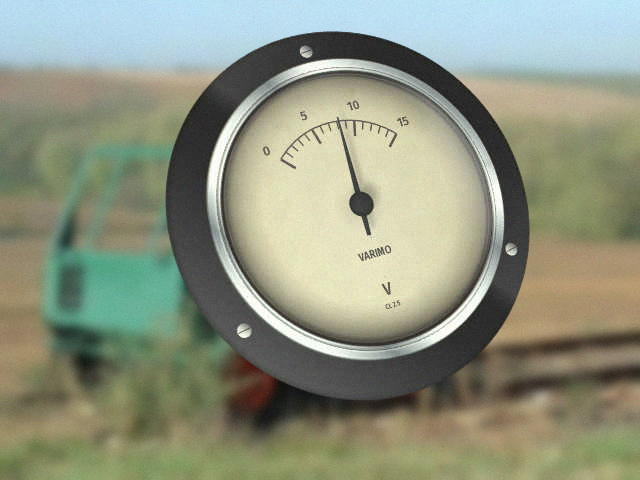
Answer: value=8 unit=V
